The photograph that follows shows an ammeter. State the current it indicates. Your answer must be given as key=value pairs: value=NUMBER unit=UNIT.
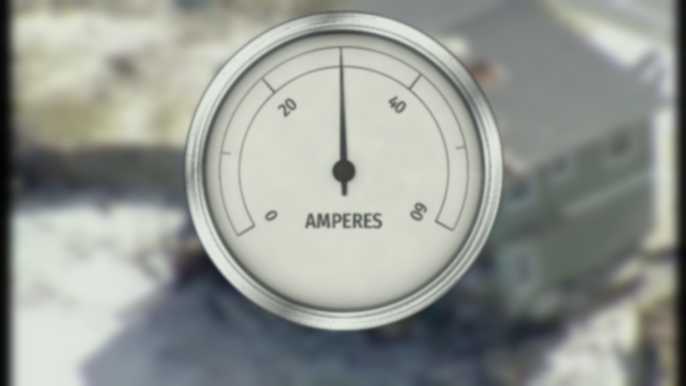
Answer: value=30 unit=A
